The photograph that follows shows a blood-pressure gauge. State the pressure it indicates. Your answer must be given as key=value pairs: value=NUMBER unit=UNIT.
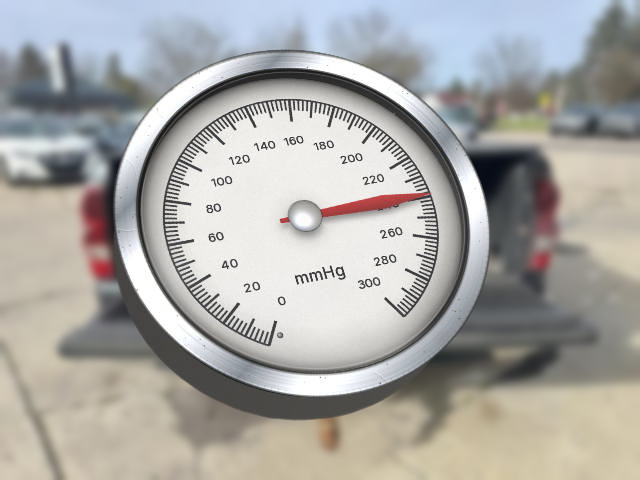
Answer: value=240 unit=mmHg
